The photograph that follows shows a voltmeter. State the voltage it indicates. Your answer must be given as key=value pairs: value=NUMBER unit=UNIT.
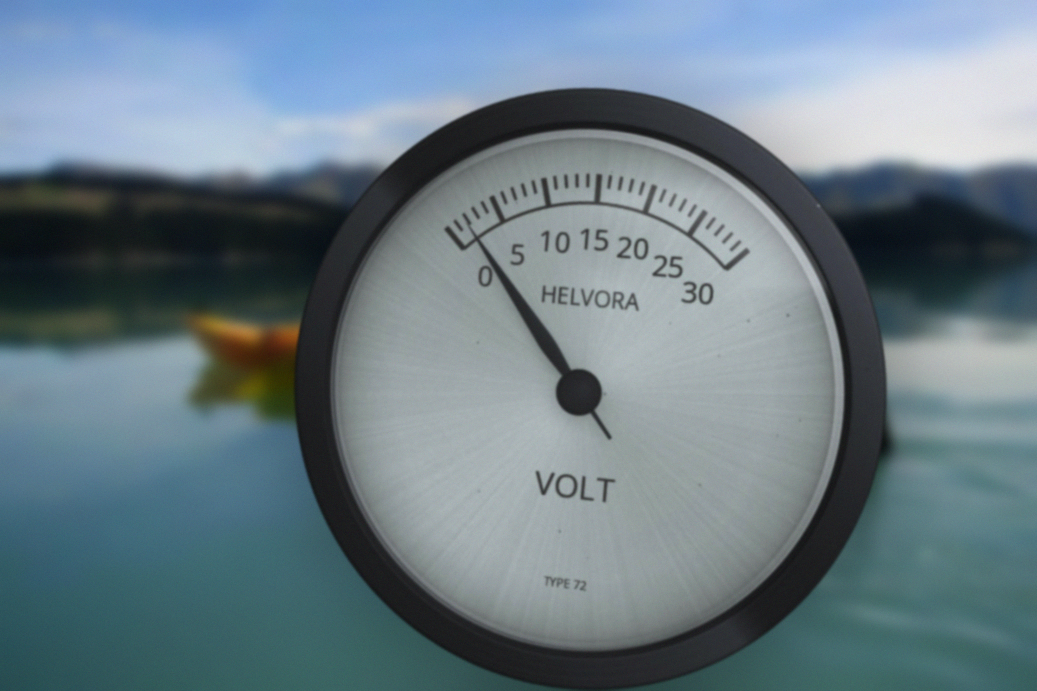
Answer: value=2 unit=V
